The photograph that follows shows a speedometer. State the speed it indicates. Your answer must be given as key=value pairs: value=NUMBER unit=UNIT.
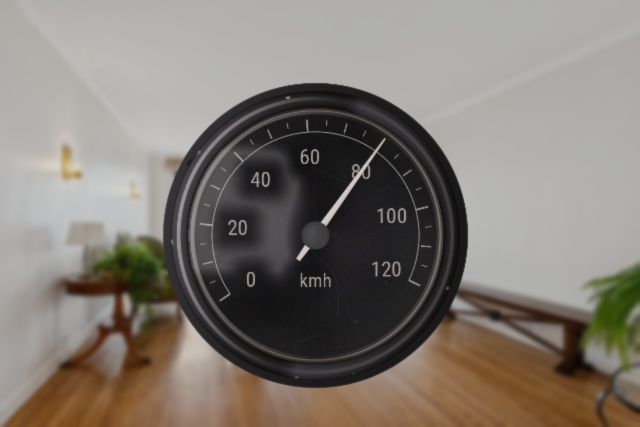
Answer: value=80 unit=km/h
